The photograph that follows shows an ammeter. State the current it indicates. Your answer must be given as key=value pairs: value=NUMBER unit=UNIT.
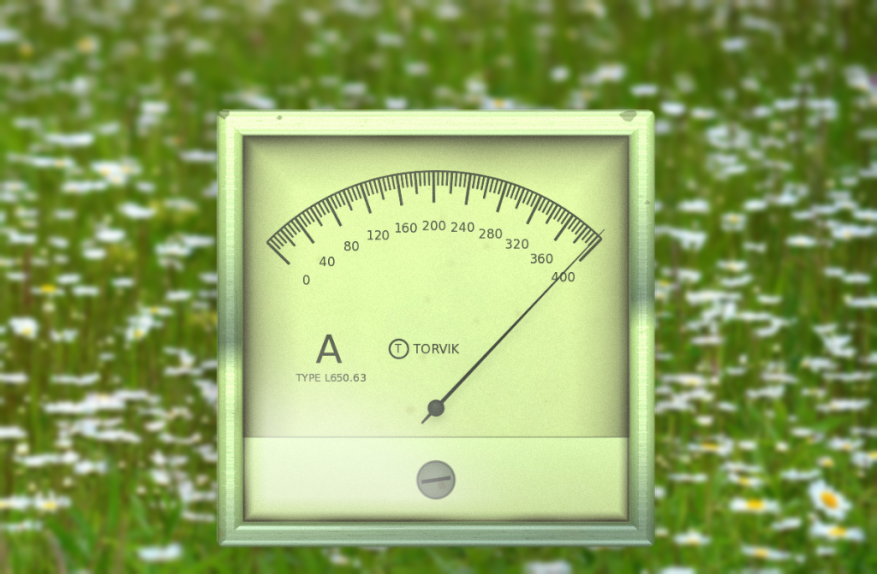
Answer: value=395 unit=A
